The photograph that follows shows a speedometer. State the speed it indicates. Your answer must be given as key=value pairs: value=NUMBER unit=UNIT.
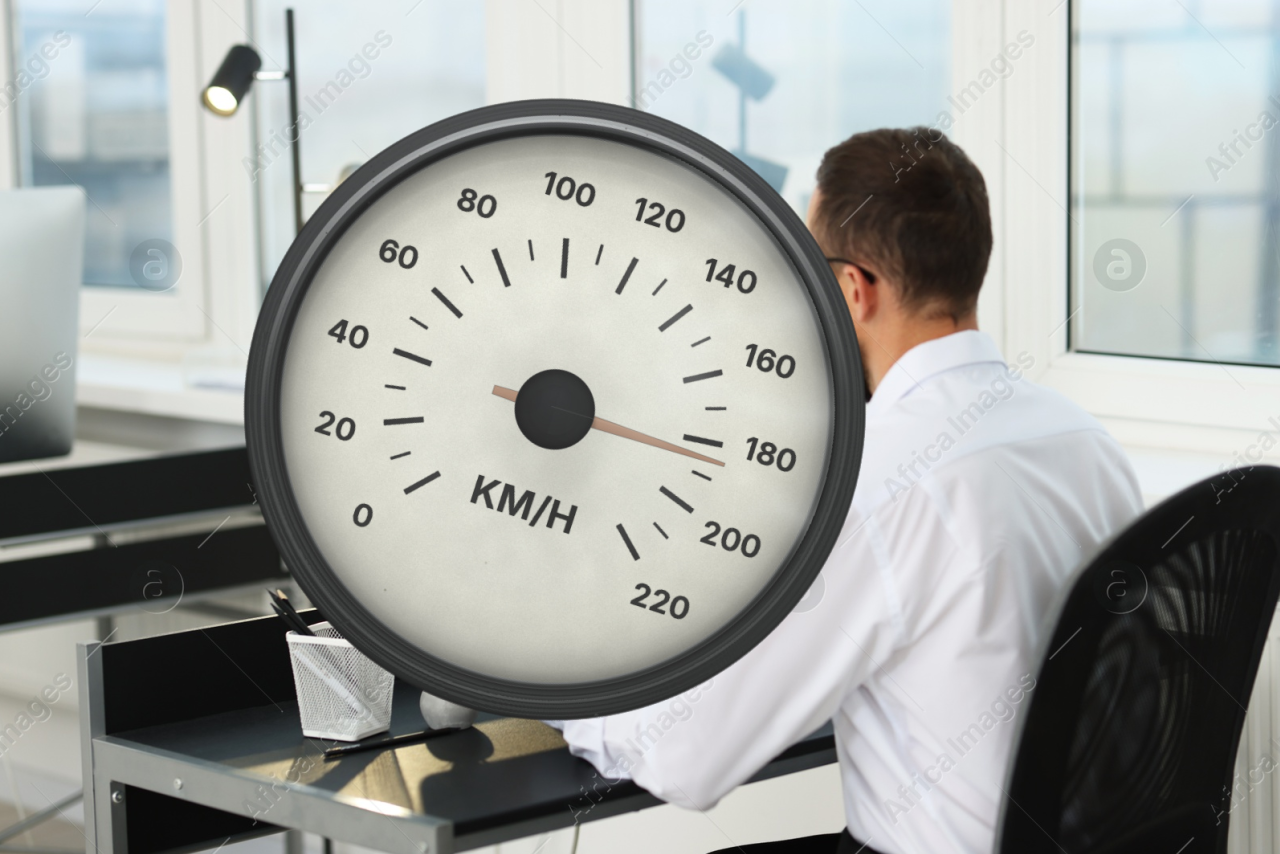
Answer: value=185 unit=km/h
